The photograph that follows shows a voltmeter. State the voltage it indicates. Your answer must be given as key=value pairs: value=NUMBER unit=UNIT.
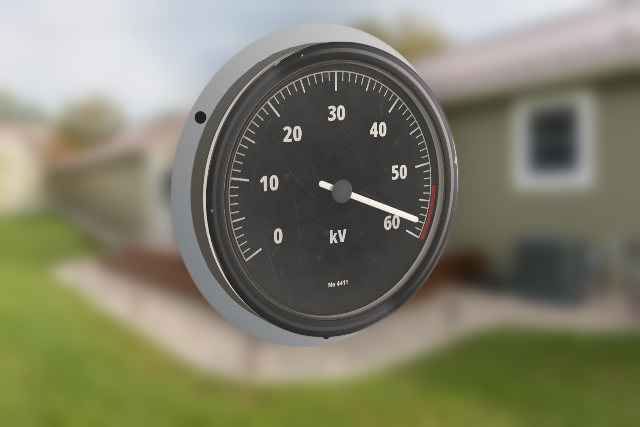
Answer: value=58 unit=kV
